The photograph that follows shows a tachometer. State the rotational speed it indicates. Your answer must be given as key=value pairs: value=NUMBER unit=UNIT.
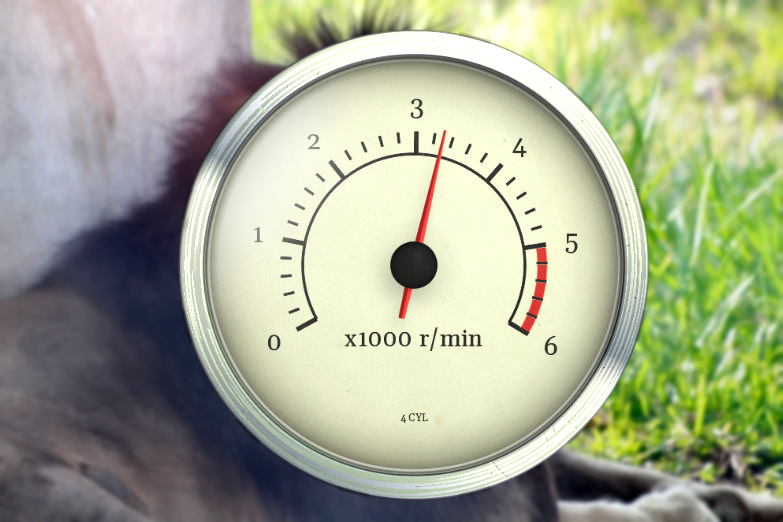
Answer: value=3300 unit=rpm
